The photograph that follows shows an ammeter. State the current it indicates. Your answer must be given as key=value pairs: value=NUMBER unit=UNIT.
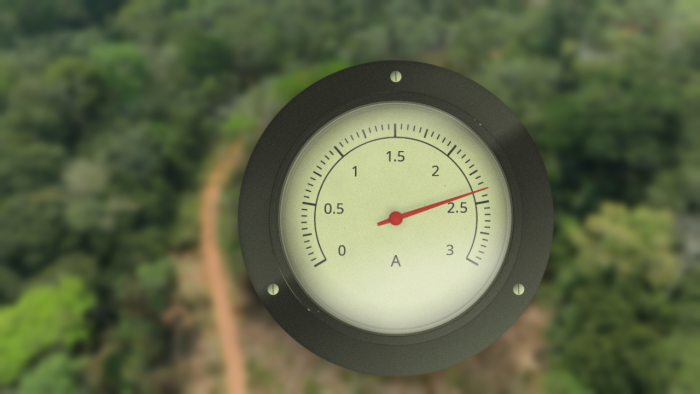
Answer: value=2.4 unit=A
